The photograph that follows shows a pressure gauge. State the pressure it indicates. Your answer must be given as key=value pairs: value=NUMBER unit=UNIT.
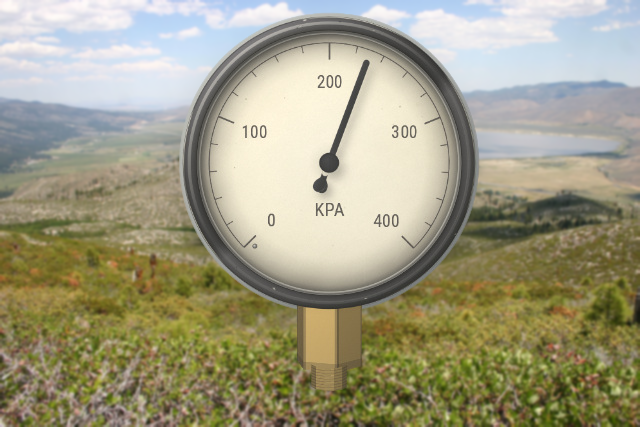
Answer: value=230 unit=kPa
